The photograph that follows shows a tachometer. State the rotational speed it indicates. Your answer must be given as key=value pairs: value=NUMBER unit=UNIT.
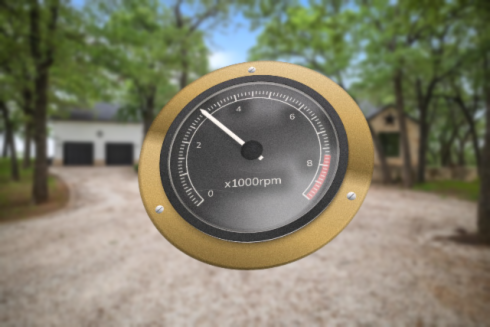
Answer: value=3000 unit=rpm
